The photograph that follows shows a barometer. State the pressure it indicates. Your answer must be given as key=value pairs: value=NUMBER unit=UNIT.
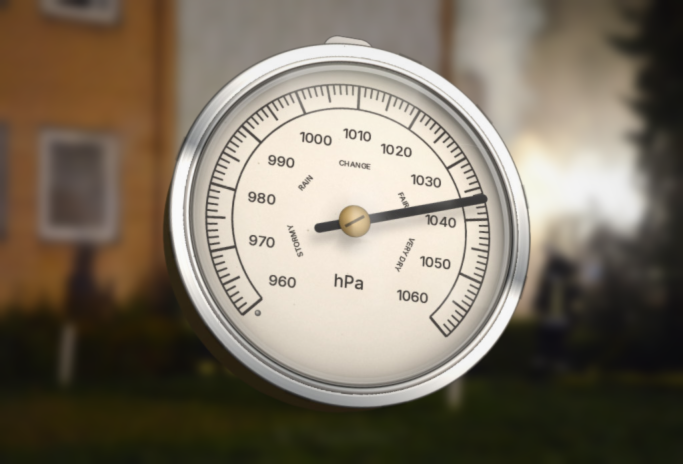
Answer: value=1037 unit=hPa
